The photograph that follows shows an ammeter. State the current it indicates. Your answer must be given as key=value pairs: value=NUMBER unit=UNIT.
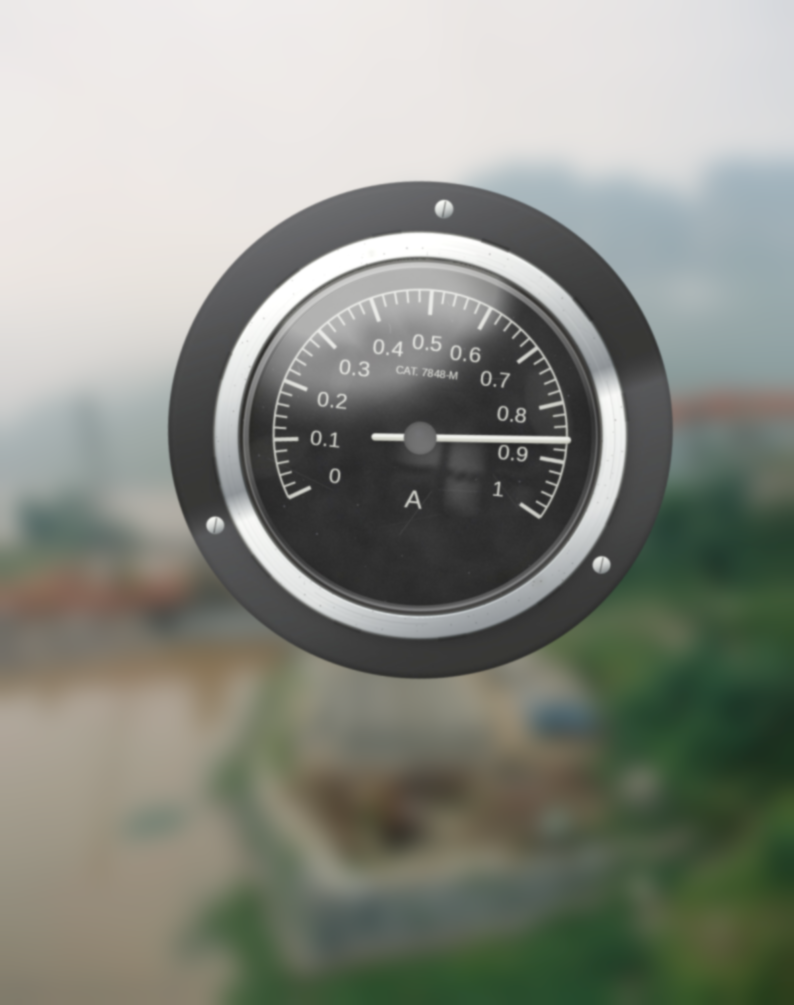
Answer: value=0.86 unit=A
